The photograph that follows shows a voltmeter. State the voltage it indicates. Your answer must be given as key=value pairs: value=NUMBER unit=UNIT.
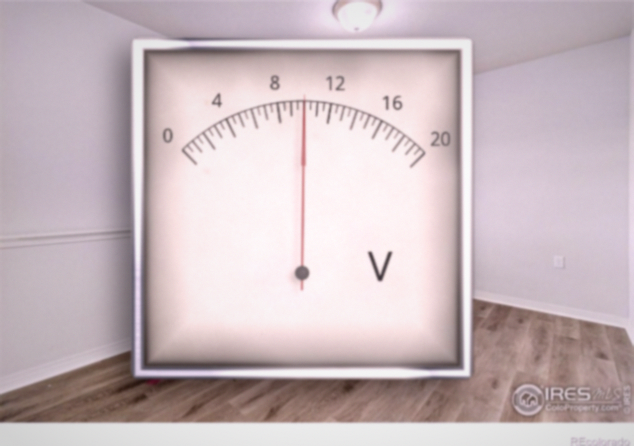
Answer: value=10 unit=V
